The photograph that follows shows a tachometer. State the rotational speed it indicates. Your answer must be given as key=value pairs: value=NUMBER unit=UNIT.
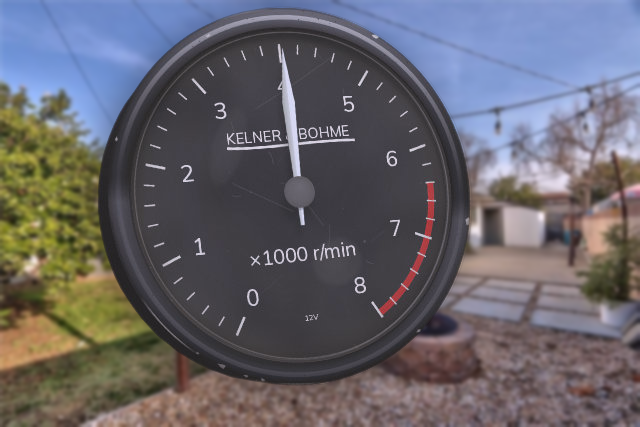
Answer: value=4000 unit=rpm
